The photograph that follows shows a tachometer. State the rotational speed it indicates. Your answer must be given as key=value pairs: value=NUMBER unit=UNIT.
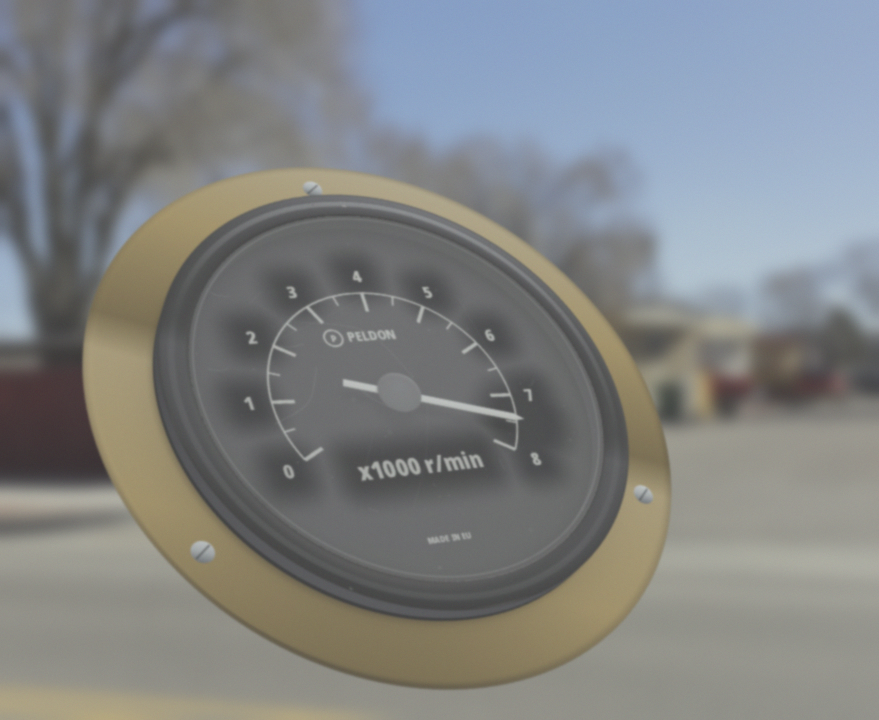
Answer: value=7500 unit=rpm
